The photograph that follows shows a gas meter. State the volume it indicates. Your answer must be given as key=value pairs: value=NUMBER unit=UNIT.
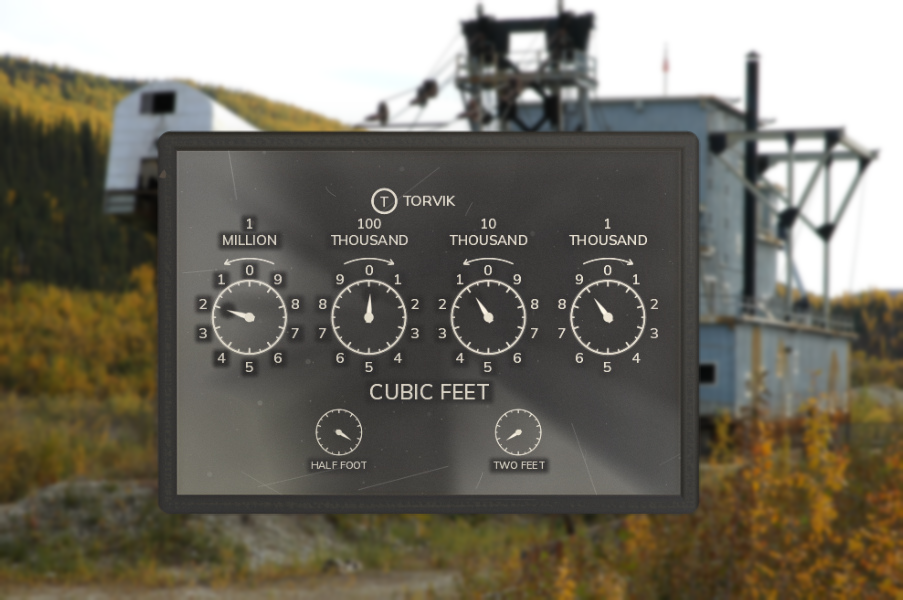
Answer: value=200900 unit=ft³
